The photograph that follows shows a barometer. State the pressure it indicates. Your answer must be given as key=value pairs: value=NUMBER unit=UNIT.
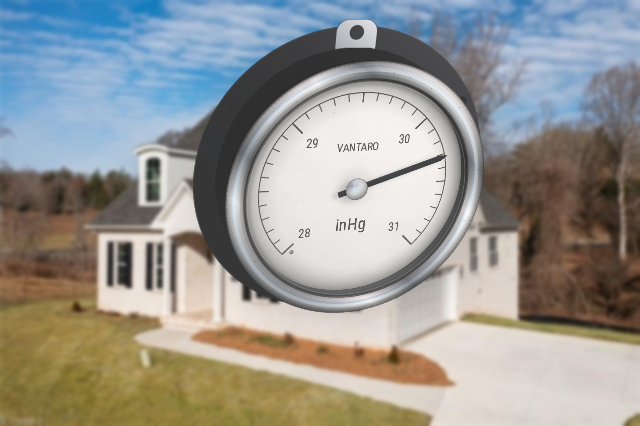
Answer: value=30.3 unit=inHg
